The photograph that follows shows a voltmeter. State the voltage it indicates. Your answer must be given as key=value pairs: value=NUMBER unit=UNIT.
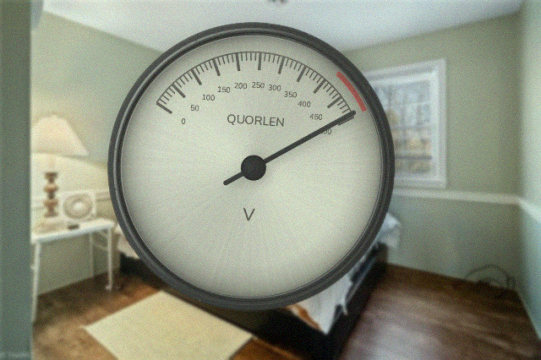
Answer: value=490 unit=V
